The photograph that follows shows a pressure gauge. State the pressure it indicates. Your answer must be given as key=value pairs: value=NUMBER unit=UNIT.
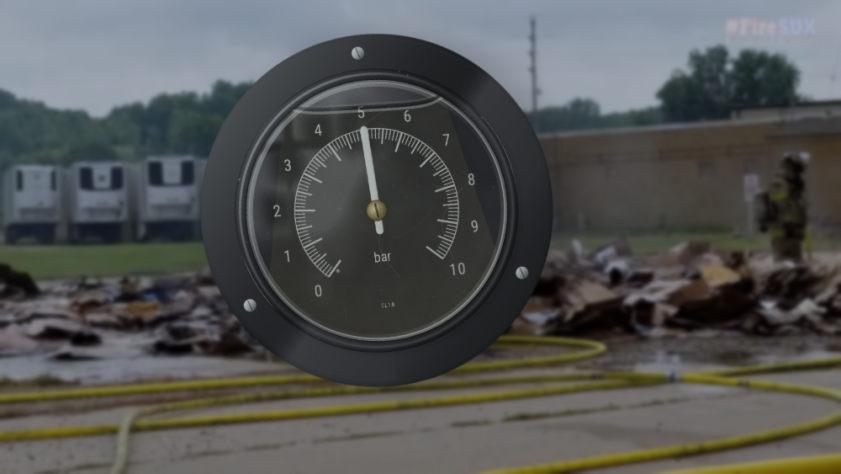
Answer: value=5 unit=bar
